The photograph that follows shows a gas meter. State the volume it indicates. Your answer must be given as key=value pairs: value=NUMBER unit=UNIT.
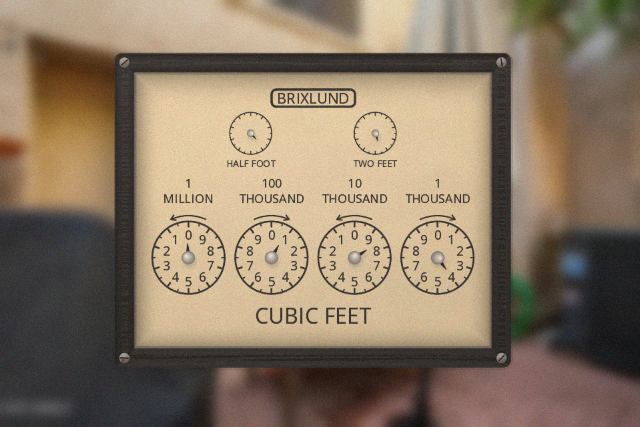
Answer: value=8400 unit=ft³
